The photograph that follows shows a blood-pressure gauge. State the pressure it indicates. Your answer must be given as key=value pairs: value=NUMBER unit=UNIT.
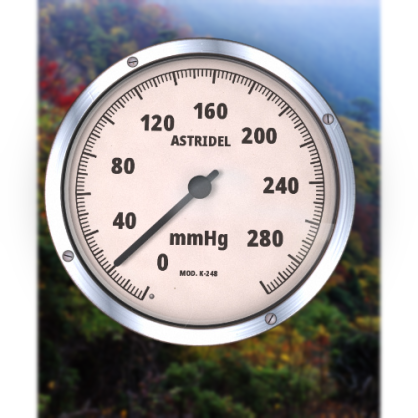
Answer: value=20 unit=mmHg
